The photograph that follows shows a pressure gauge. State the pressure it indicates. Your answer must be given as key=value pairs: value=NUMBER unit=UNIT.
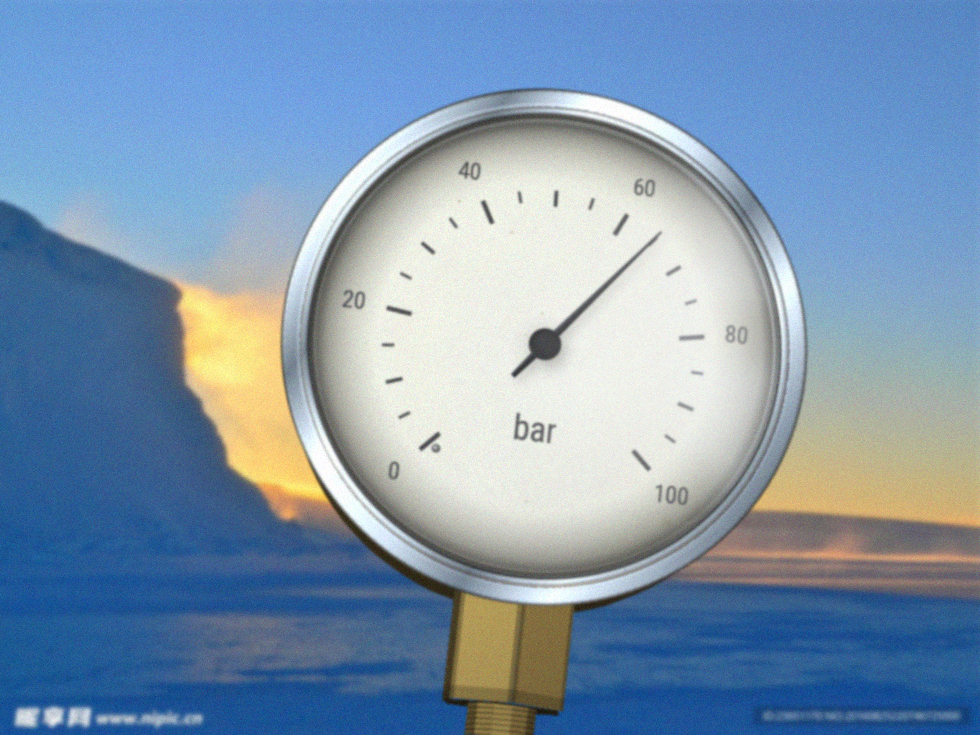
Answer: value=65 unit=bar
